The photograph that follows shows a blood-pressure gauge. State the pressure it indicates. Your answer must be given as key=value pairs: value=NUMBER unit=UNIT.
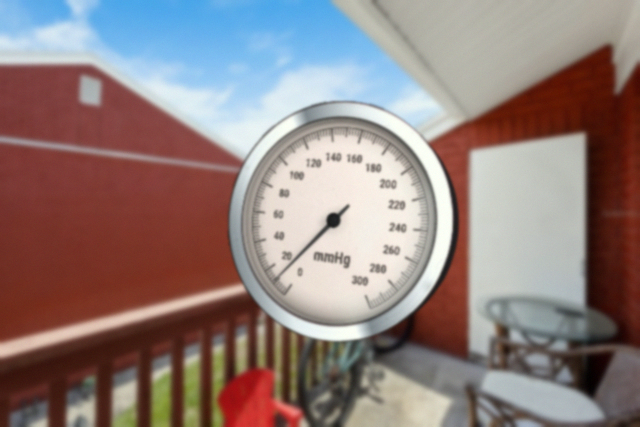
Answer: value=10 unit=mmHg
